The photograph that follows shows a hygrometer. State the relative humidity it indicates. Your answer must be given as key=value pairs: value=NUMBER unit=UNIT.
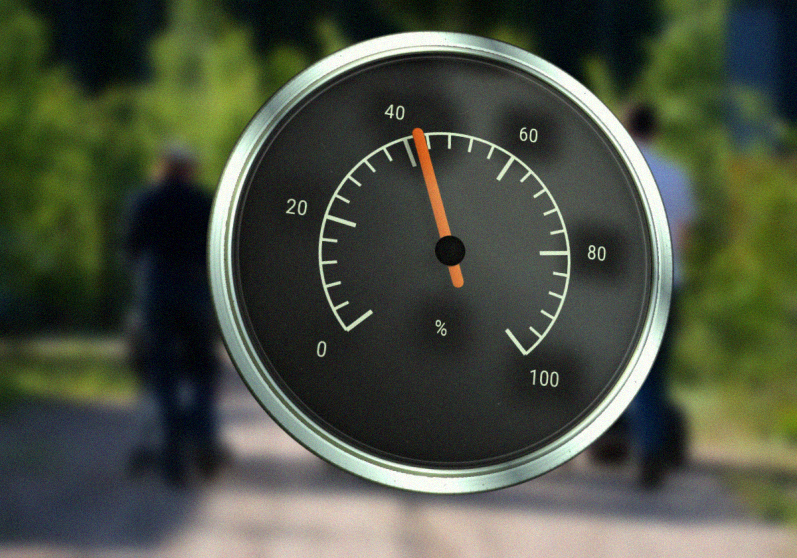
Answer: value=42 unit=%
